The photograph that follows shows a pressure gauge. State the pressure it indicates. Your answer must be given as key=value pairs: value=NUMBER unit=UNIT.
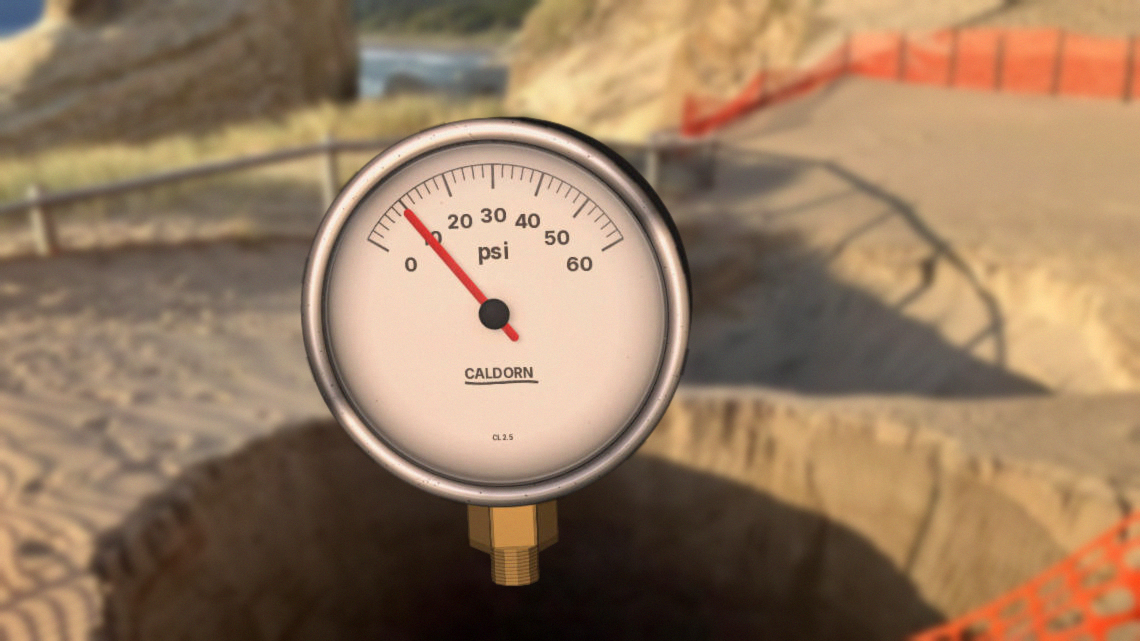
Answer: value=10 unit=psi
